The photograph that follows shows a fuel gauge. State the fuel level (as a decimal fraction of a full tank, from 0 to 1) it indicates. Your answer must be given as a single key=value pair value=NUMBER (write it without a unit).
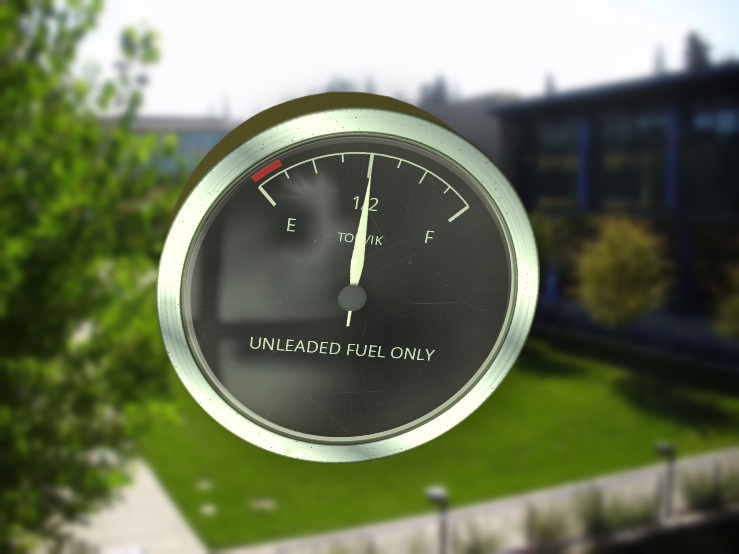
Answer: value=0.5
